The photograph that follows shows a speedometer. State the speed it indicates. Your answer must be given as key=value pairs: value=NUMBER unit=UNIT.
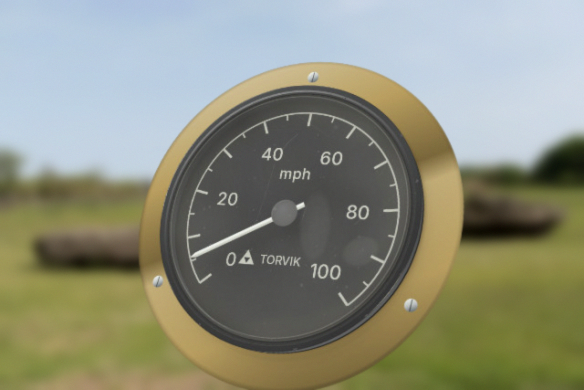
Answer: value=5 unit=mph
